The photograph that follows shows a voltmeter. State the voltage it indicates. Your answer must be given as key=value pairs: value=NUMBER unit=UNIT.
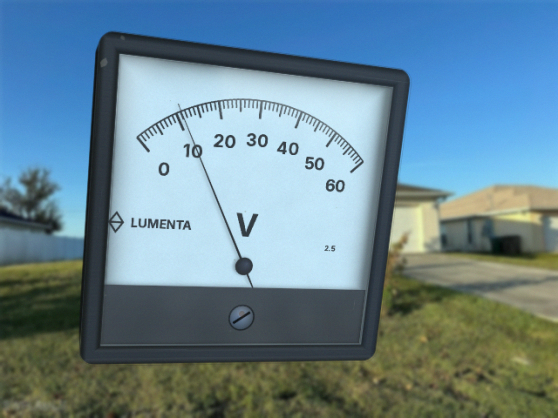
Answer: value=11 unit=V
